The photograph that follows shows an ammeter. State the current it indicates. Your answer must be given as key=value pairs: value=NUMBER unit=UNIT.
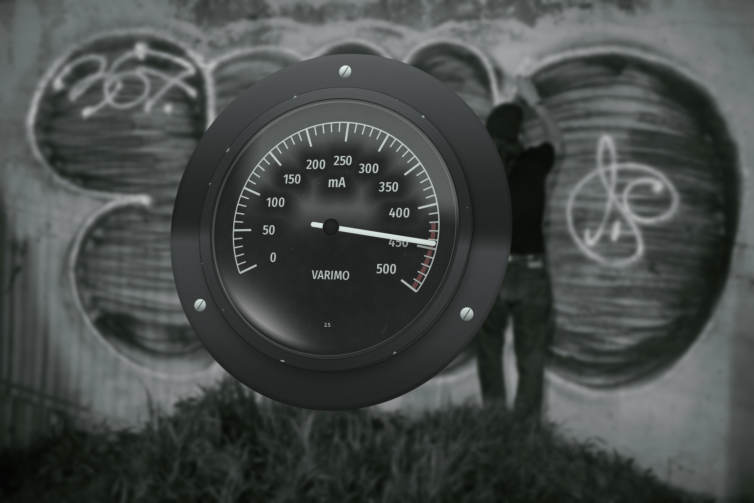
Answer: value=445 unit=mA
